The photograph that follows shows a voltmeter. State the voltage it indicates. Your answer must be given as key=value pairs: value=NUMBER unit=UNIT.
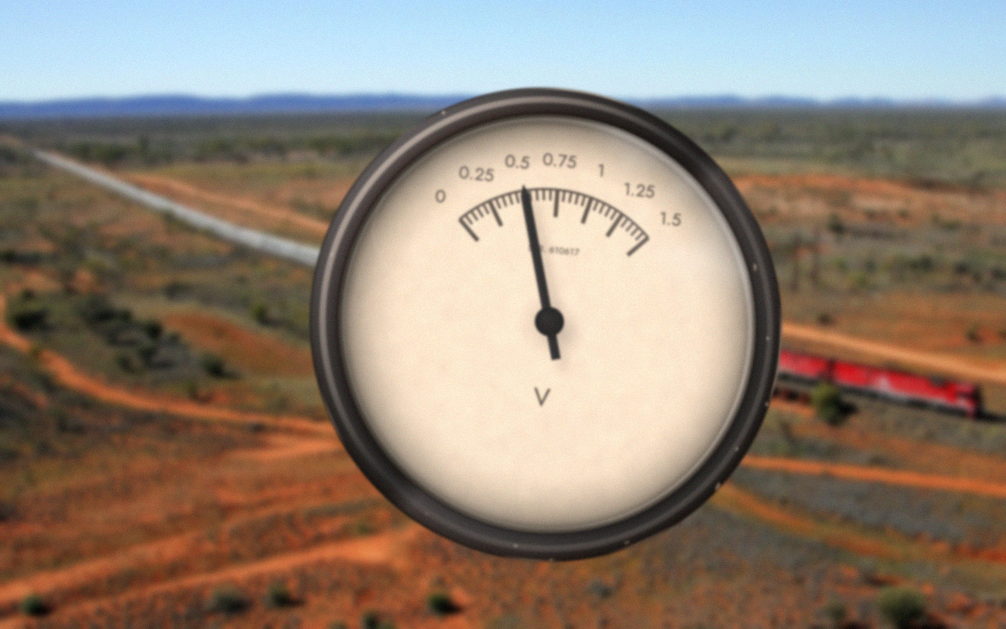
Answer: value=0.5 unit=V
